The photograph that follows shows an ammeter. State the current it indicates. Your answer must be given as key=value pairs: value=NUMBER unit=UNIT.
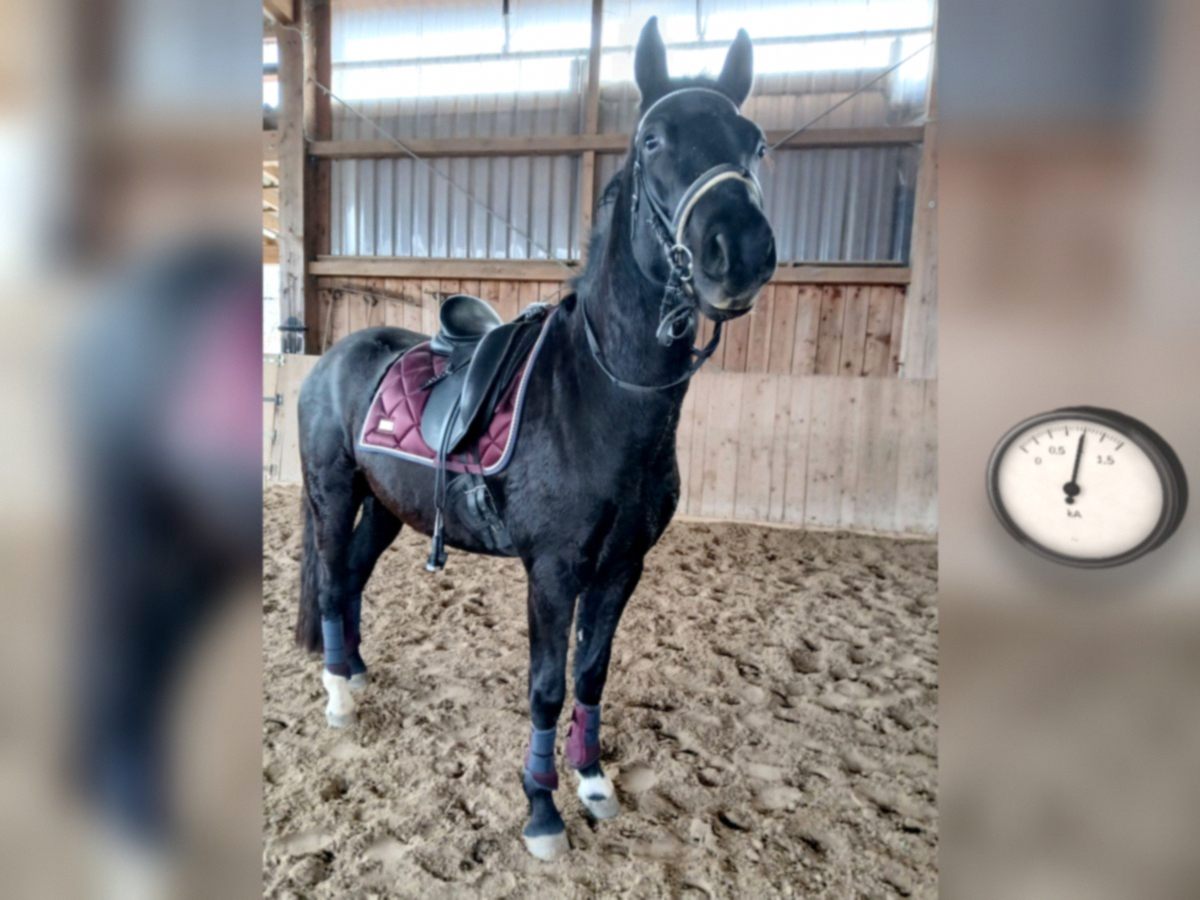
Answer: value=1 unit=kA
